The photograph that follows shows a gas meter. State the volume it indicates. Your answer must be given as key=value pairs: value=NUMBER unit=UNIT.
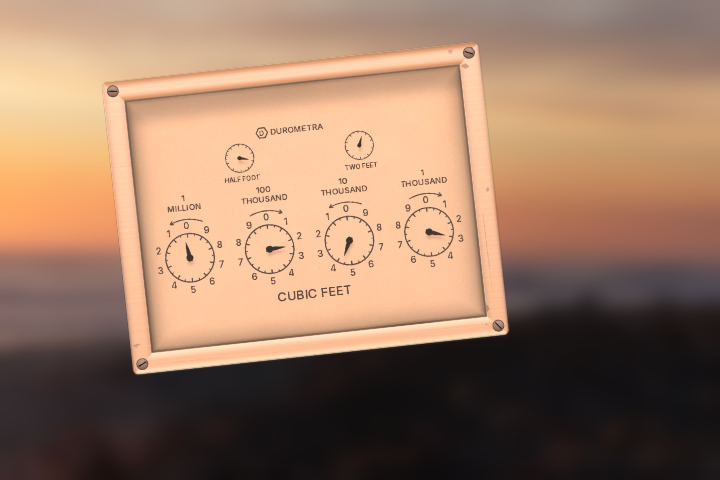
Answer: value=24300 unit=ft³
